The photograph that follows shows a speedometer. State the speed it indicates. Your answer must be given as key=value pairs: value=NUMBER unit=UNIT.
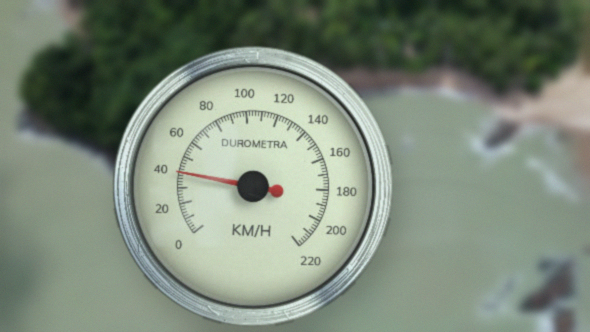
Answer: value=40 unit=km/h
